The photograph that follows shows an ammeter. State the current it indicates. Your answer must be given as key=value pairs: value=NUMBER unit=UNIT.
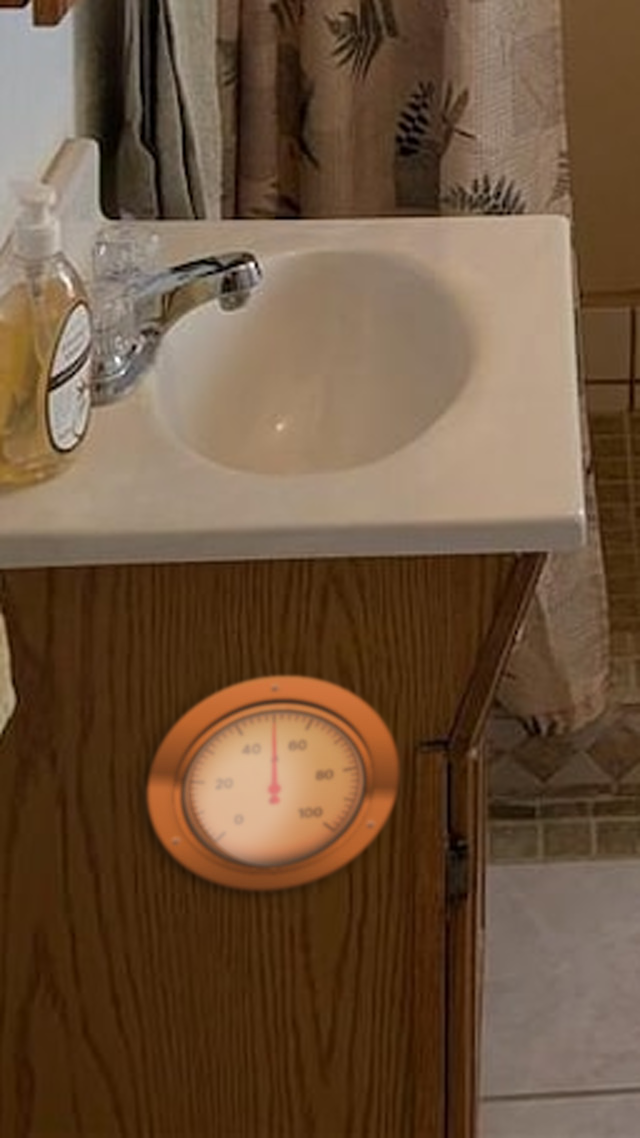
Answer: value=50 unit=A
